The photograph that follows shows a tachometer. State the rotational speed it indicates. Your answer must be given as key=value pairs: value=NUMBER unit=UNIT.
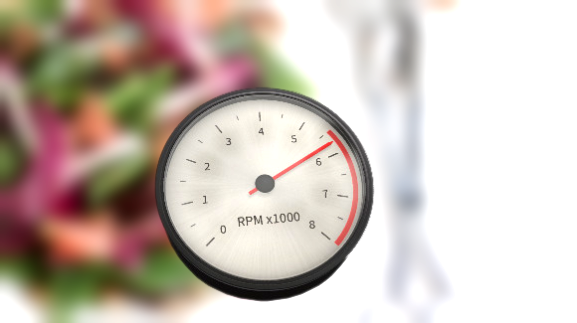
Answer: value=5750 unit=rpm
